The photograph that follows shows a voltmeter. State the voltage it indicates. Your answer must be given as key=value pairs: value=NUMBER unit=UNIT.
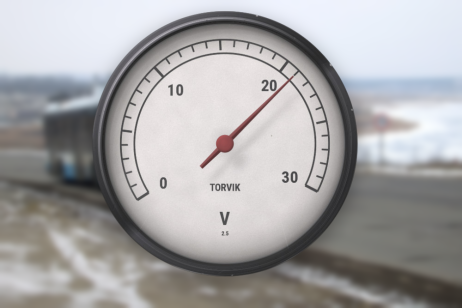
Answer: value=21 unit=V
